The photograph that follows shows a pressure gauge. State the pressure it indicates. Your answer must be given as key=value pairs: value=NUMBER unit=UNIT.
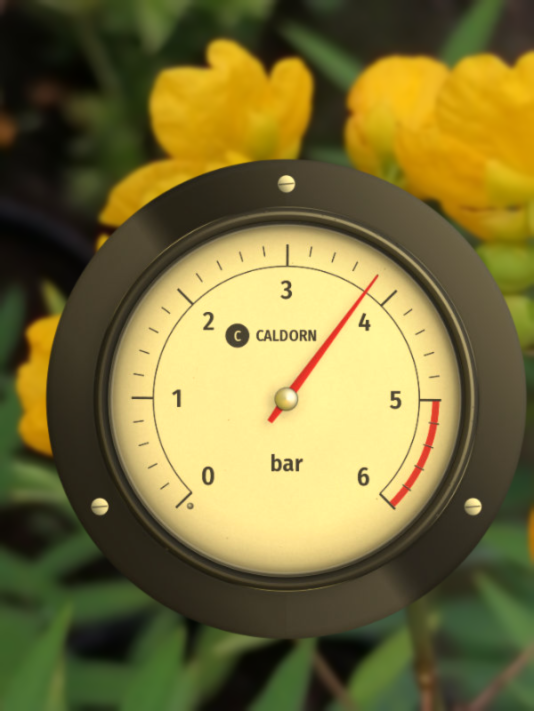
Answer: value=3.8 unit=bar
